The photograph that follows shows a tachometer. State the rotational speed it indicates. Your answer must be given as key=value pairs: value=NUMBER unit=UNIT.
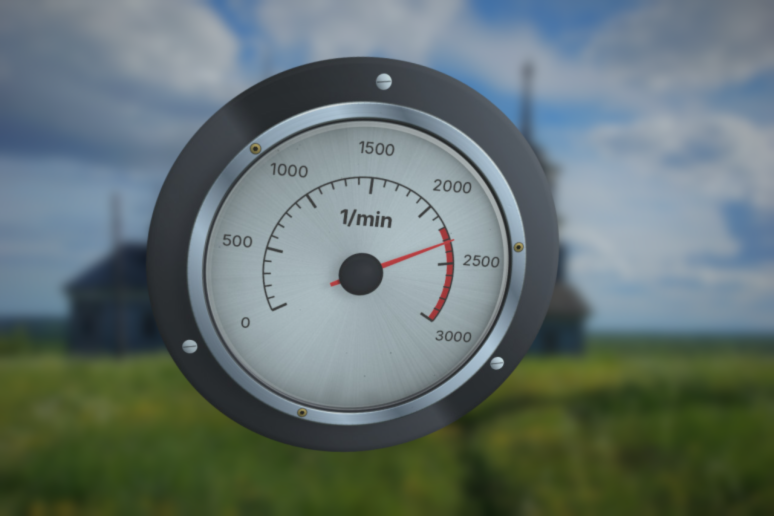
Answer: value=2300 unit=rpm
